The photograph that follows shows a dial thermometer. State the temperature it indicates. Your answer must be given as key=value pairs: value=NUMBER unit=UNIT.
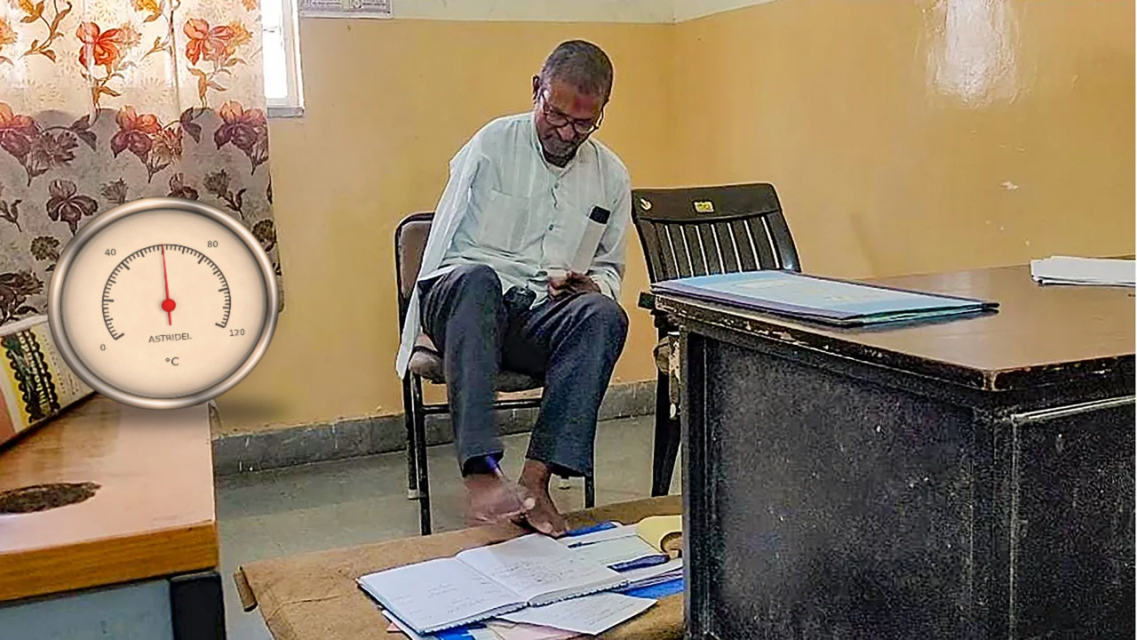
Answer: value=60 unit=°C
